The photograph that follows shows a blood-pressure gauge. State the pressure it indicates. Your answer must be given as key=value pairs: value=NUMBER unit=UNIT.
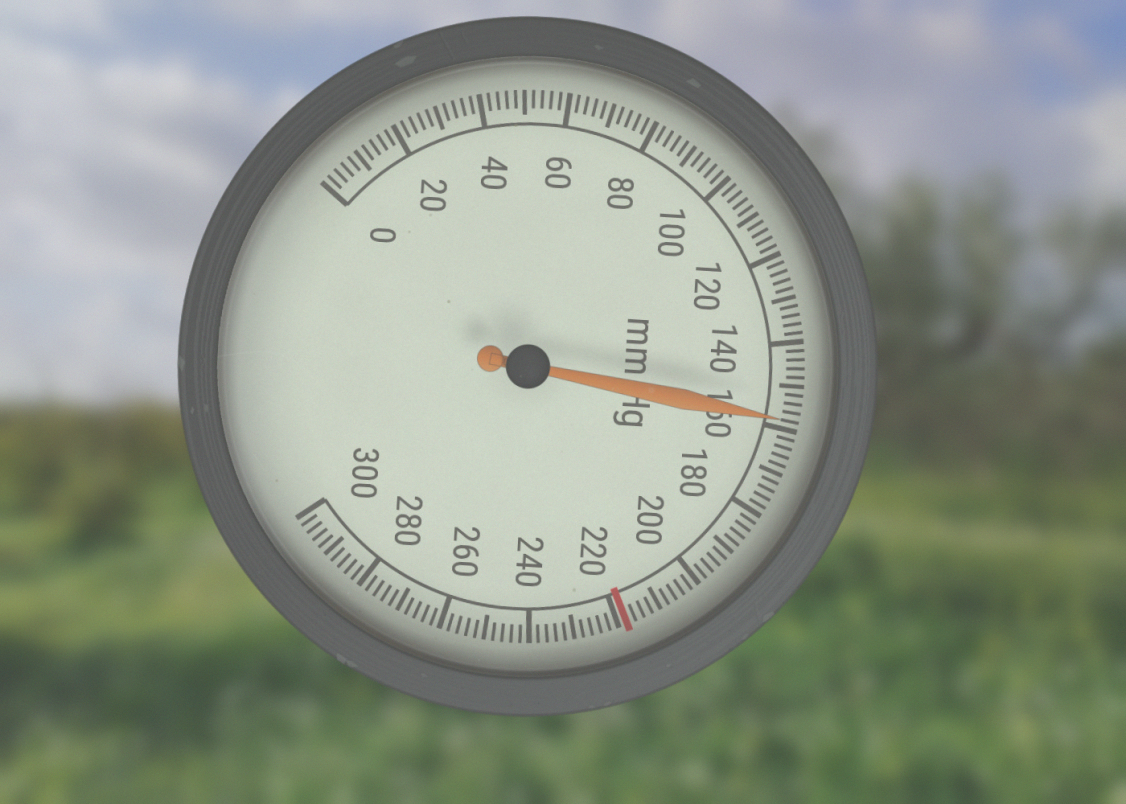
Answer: value=158 unit=mmHg
